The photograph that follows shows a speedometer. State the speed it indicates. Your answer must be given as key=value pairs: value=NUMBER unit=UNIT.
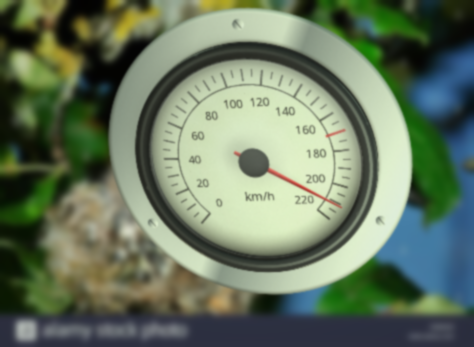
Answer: value=210 unit=km/h
